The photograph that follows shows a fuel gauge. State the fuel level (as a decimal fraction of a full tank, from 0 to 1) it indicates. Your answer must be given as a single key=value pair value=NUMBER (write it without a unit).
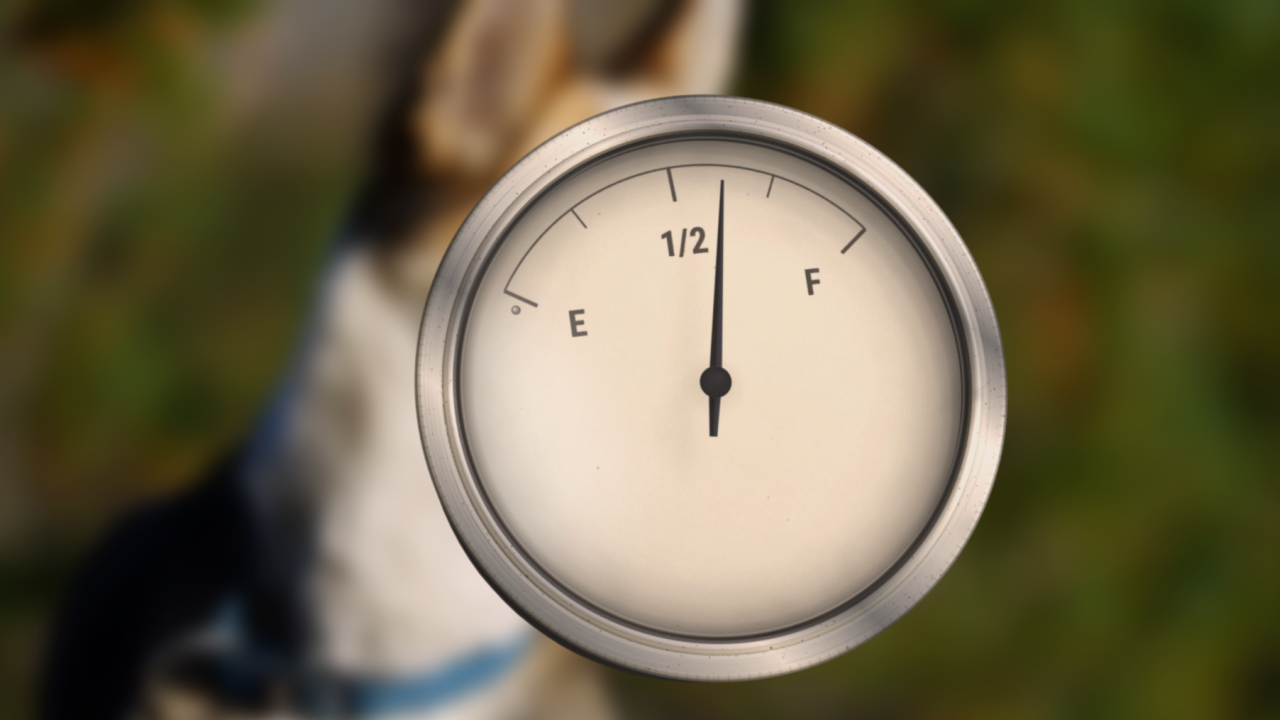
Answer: value=0.625
